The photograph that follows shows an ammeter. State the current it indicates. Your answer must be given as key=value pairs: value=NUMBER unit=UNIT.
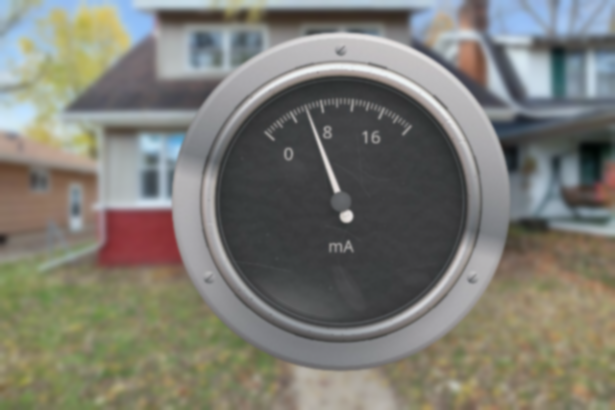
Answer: value=6 unit=mA
